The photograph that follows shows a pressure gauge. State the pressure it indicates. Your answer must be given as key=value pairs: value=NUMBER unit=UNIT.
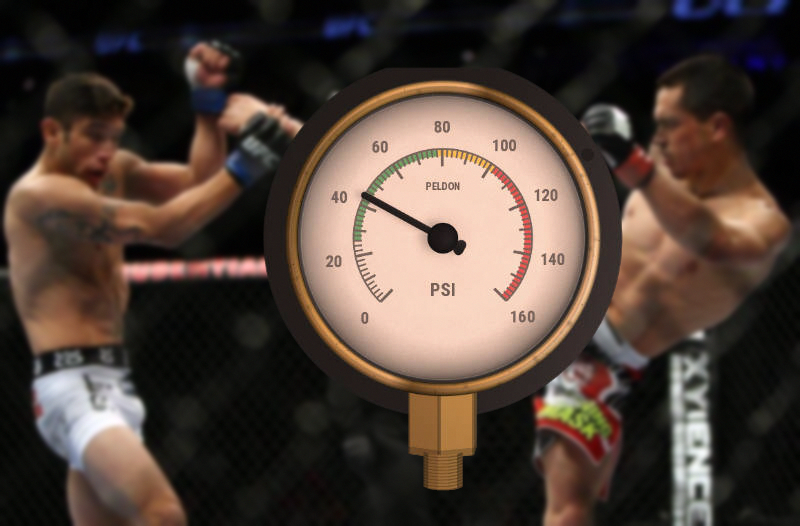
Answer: value=44 unit=psi
